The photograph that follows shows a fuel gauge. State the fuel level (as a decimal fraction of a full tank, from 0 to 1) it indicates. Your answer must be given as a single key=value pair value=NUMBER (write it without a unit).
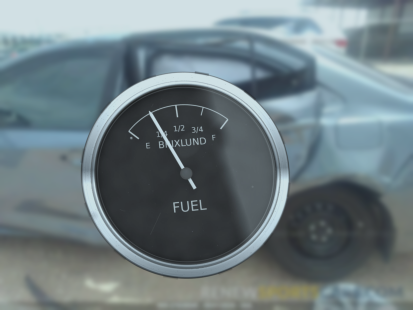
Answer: value=0.25
